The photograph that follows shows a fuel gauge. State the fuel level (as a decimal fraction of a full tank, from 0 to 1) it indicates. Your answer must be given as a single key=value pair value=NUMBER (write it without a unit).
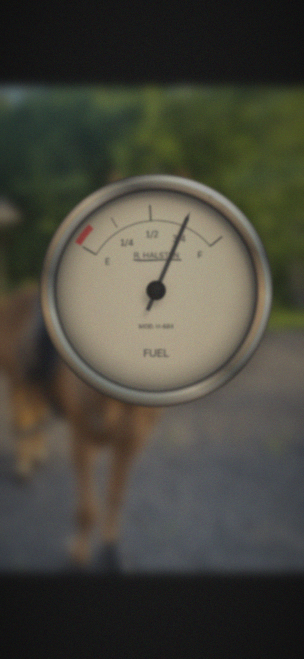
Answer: value=0.75
